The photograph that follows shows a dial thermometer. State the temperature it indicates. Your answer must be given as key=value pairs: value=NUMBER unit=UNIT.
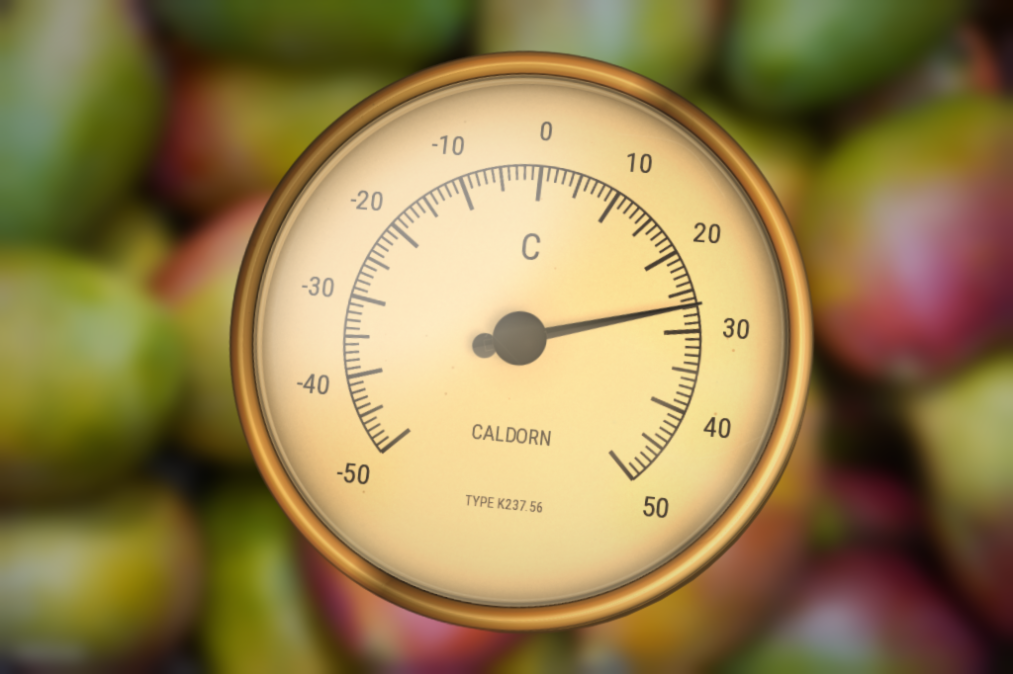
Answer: value=27 unit=°C
